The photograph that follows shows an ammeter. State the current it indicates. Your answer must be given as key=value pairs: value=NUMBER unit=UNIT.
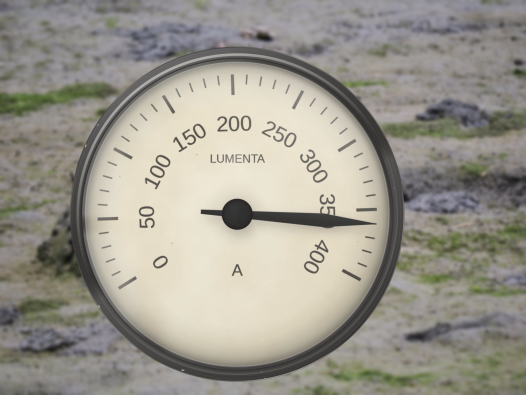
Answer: value=360 unit=A
